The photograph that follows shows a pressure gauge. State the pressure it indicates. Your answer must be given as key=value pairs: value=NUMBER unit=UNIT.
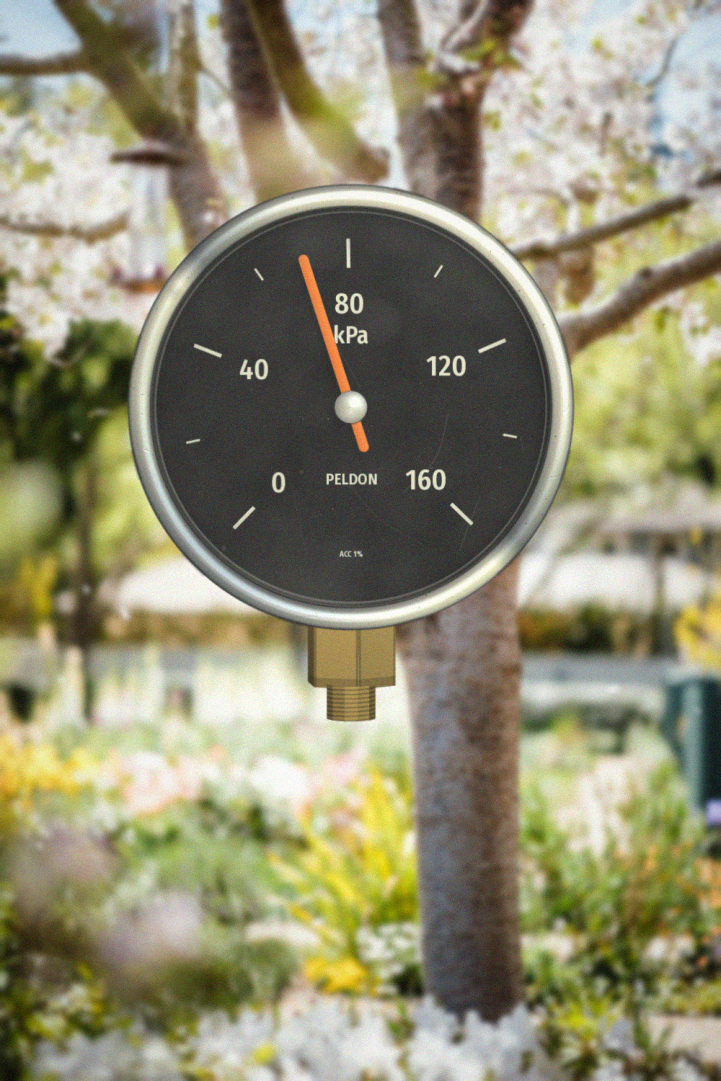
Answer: value=70 unit=kPa
